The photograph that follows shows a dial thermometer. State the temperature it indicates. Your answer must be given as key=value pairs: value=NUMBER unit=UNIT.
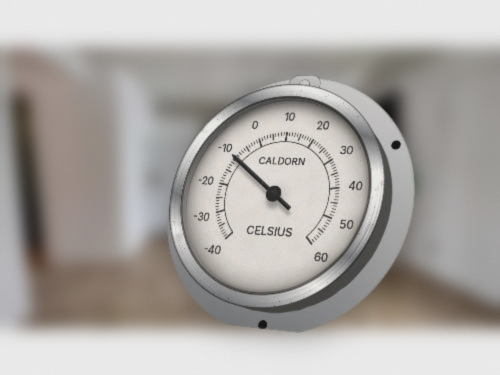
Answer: value=-10 unit=°C
